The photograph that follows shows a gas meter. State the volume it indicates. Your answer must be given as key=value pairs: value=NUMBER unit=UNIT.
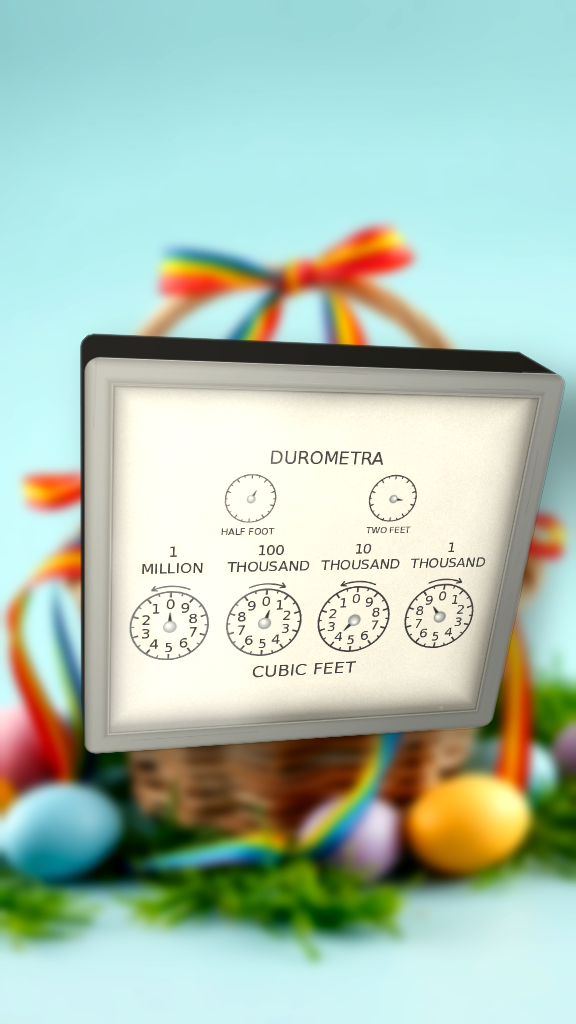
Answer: value=3900 unit=ft³
